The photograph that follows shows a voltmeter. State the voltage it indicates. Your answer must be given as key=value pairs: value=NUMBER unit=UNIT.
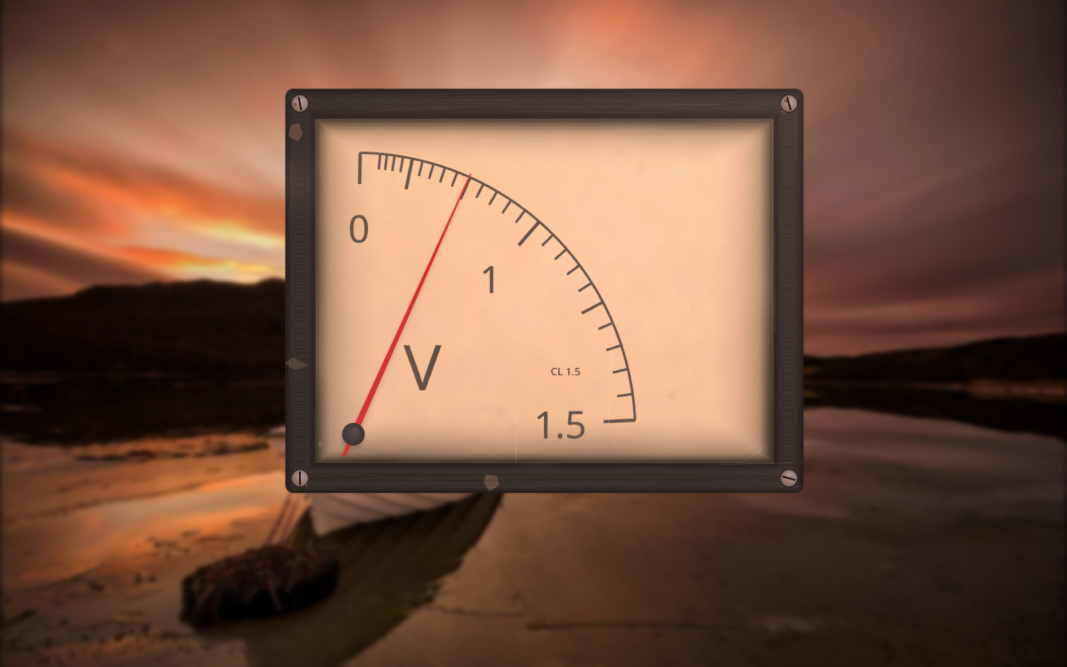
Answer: value=0.75 unit=V
